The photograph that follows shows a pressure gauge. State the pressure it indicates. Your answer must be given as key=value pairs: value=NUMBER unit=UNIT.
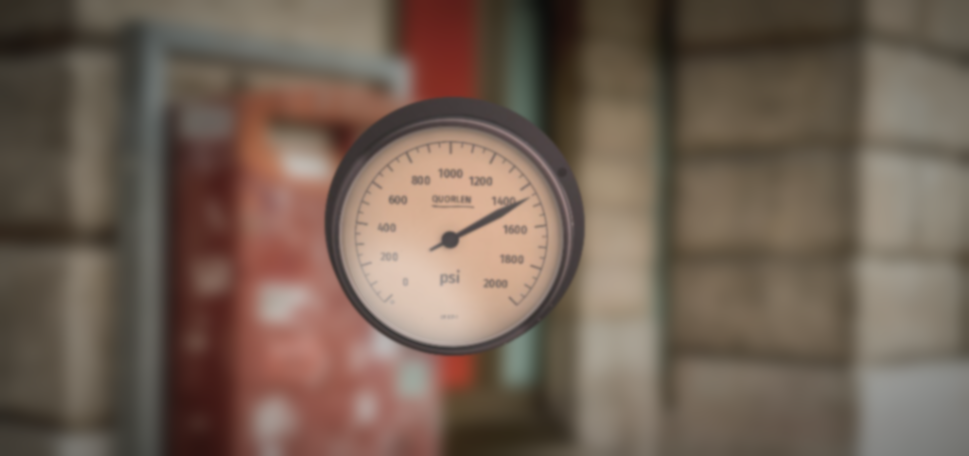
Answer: value=1450 unit=psi
